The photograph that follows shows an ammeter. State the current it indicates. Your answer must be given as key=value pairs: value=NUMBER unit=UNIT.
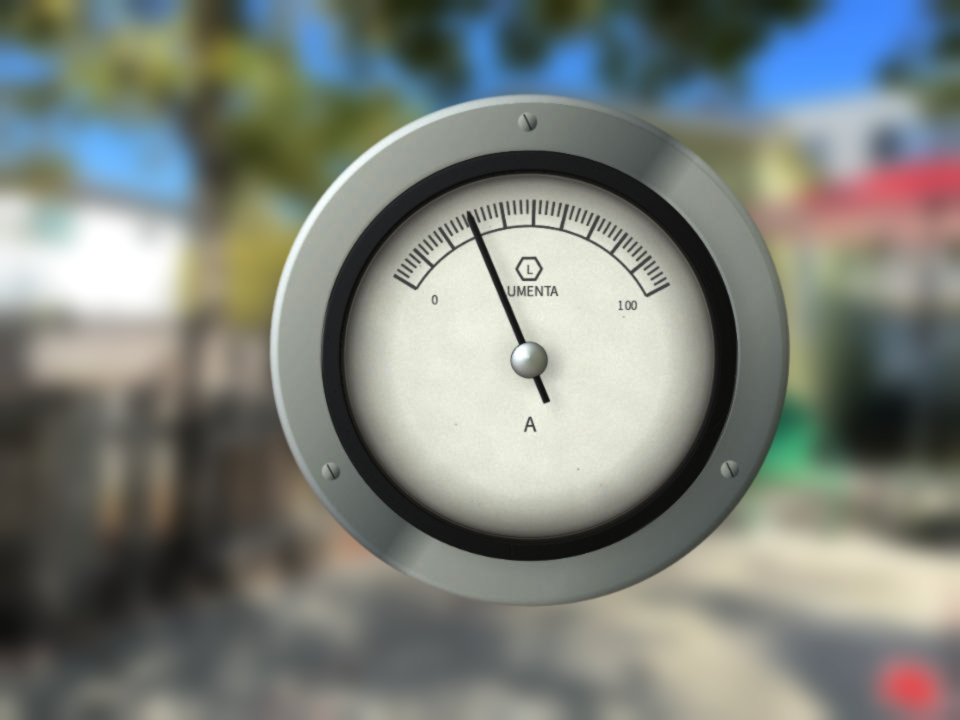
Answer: value=30 unit=A
